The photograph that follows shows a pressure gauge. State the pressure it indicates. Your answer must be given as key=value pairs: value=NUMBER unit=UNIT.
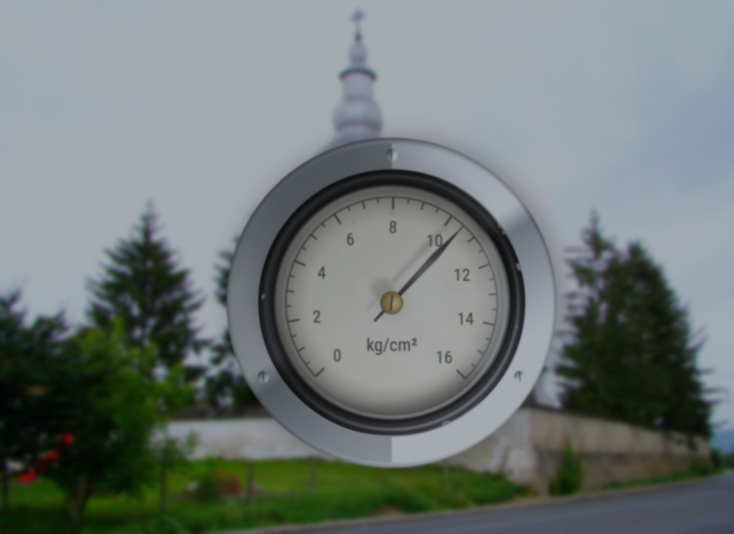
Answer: value=10.5 unit=kg/cm²
